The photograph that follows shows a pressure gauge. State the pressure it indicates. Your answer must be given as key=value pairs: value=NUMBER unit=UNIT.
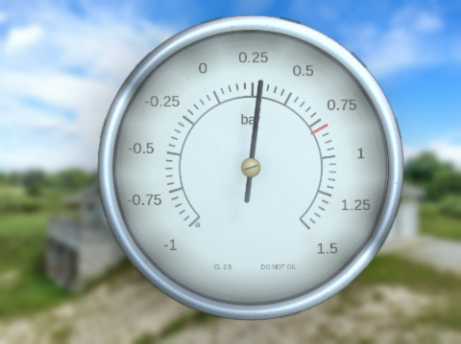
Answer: value=0.3 unit=bar
